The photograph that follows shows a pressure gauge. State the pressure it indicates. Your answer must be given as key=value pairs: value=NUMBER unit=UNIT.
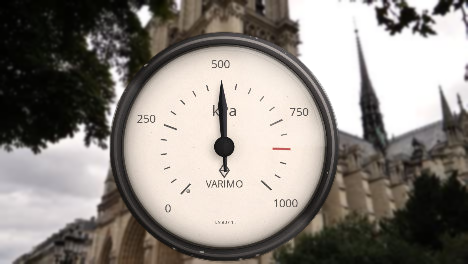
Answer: value=500 unit=kPa
